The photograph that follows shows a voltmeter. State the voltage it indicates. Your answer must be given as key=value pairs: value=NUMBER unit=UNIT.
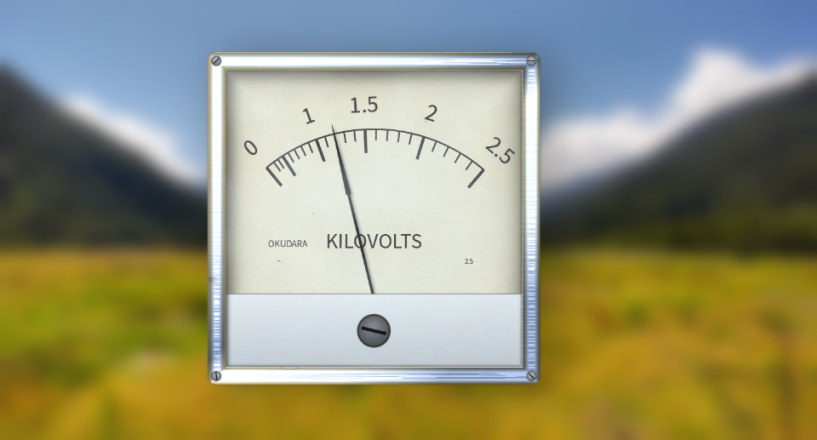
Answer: value=1.2 unit=kV
